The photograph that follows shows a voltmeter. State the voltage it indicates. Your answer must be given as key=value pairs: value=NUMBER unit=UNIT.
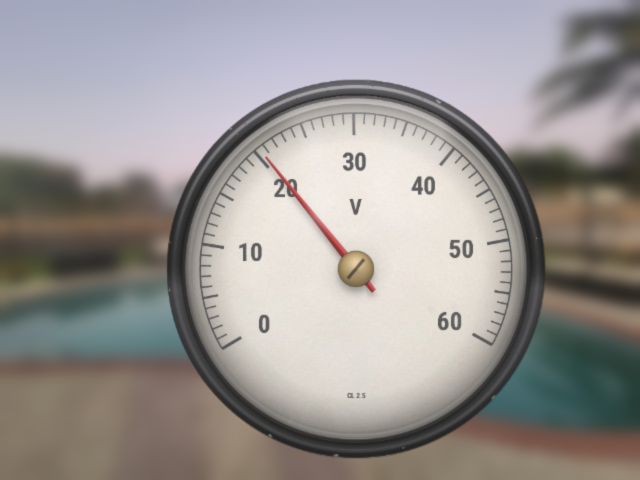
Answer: value=20.5 unit=V
